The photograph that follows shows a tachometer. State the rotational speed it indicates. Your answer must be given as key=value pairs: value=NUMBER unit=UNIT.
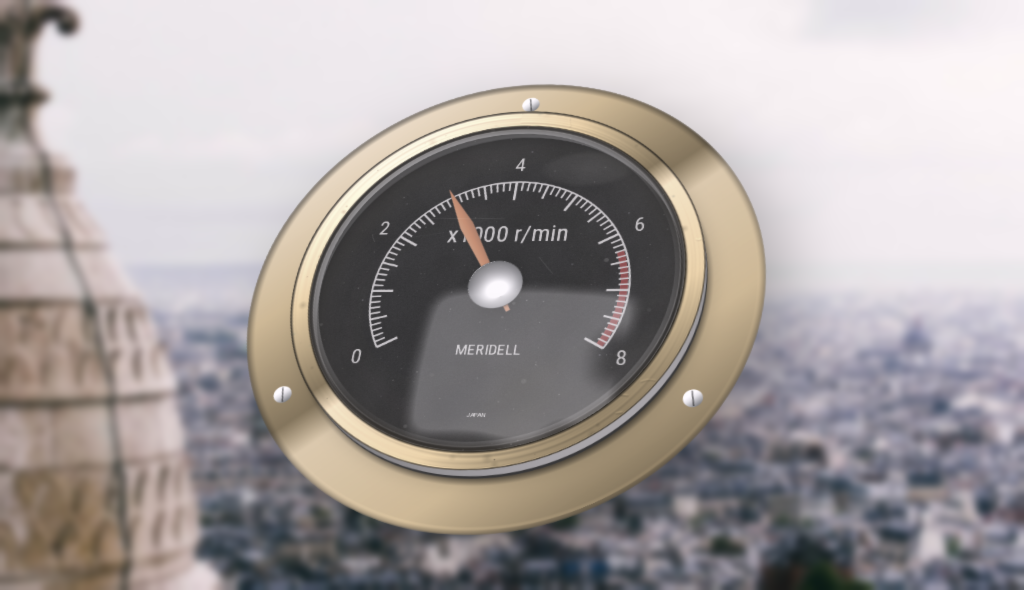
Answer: value=3000 unit=rpm
